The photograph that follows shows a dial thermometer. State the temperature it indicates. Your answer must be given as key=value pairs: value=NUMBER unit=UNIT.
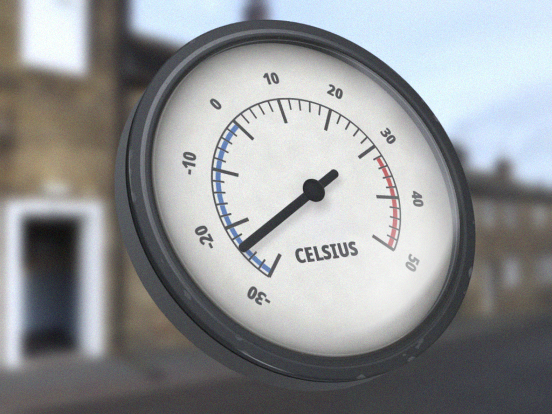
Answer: value=-24 unit=°C
